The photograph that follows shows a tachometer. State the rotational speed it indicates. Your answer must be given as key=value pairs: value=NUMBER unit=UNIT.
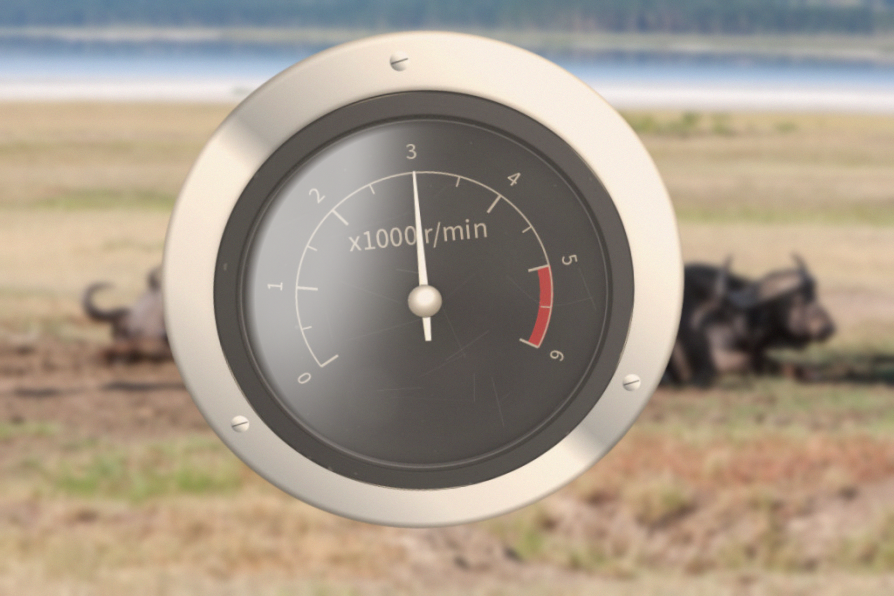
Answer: value=3000 unit=rpm
